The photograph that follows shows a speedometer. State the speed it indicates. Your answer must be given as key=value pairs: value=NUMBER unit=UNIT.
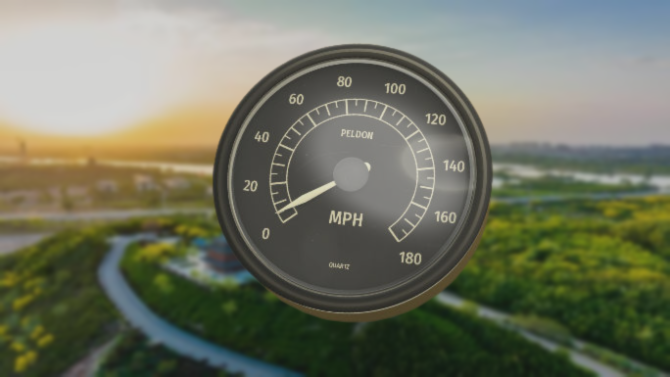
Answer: value=5 unit=mph
